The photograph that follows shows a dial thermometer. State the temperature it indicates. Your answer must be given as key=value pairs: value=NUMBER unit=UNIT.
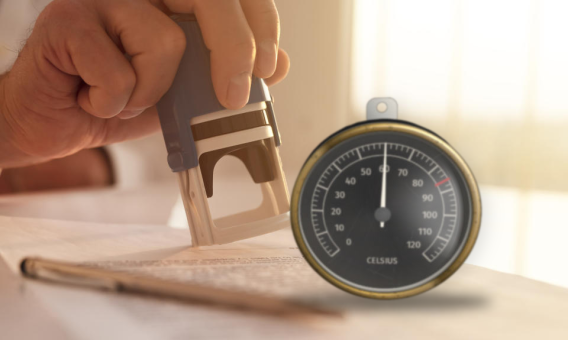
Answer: value=60 unit=°C
